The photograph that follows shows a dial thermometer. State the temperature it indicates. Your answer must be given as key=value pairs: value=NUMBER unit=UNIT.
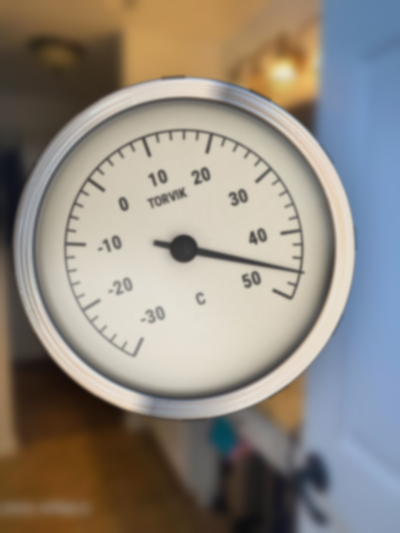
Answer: value=46 unit=°C
